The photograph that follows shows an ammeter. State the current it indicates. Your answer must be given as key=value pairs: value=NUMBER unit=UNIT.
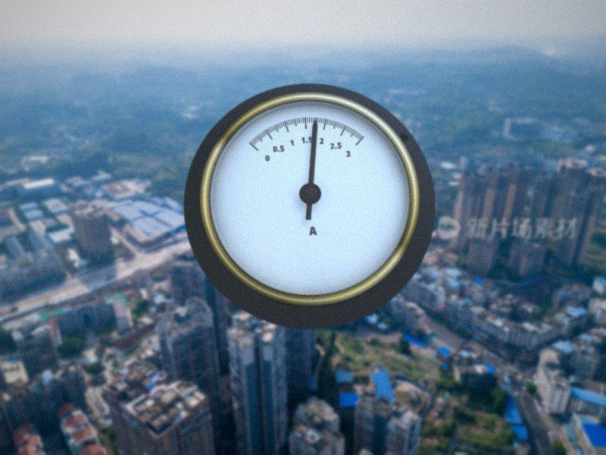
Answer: value=1.75 unit=A
